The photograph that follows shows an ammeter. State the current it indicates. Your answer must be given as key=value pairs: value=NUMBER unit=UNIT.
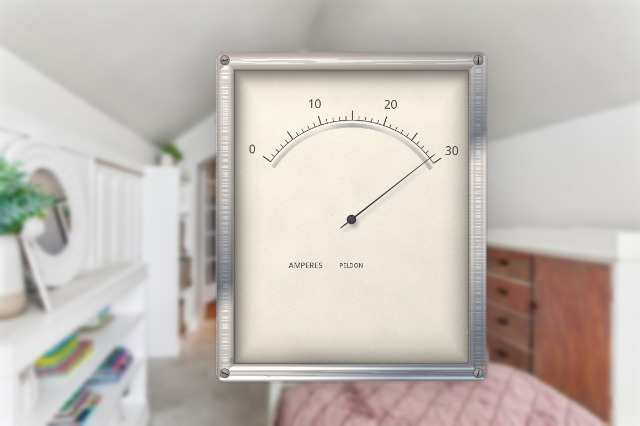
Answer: value=29 unit=A
